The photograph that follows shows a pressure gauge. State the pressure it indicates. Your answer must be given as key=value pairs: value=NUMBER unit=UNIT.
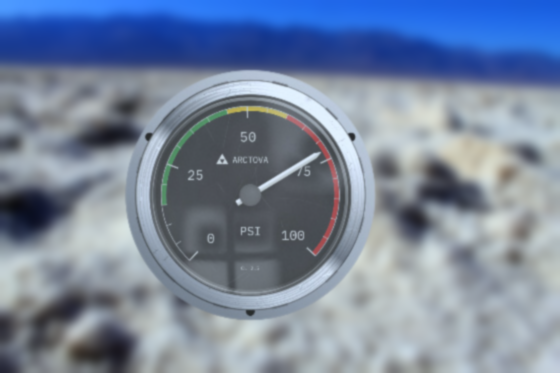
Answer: value=72.5 unit=psi
